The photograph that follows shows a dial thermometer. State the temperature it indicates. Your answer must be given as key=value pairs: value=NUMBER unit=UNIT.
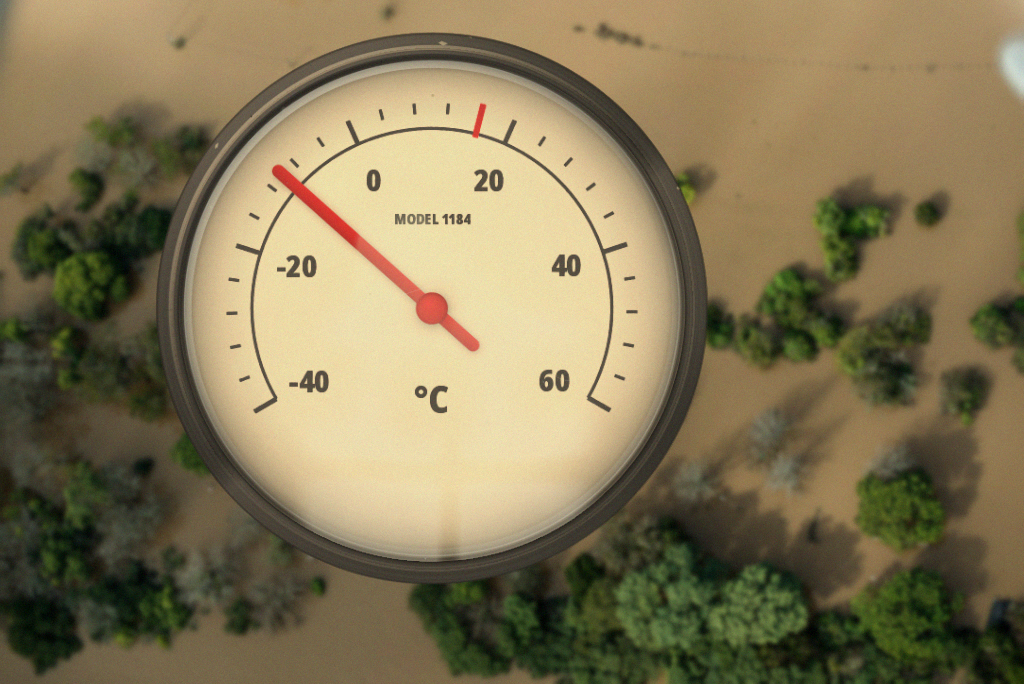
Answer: value=-10 unit=°C
